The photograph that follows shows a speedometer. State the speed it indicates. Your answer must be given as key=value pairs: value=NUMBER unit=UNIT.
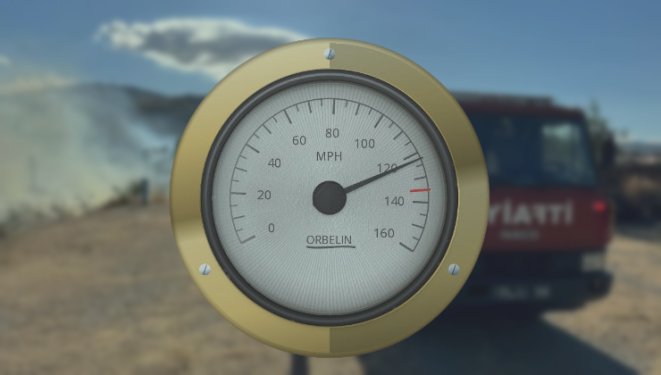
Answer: value=122.5 unit=mph
